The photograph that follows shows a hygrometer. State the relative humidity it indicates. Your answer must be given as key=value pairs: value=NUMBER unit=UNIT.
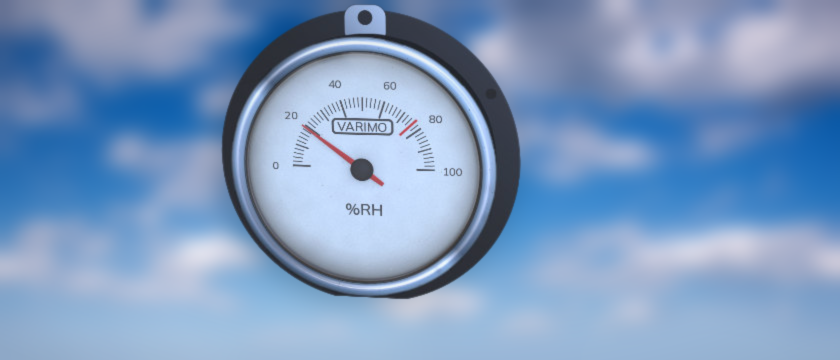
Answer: value=20 unit=%
